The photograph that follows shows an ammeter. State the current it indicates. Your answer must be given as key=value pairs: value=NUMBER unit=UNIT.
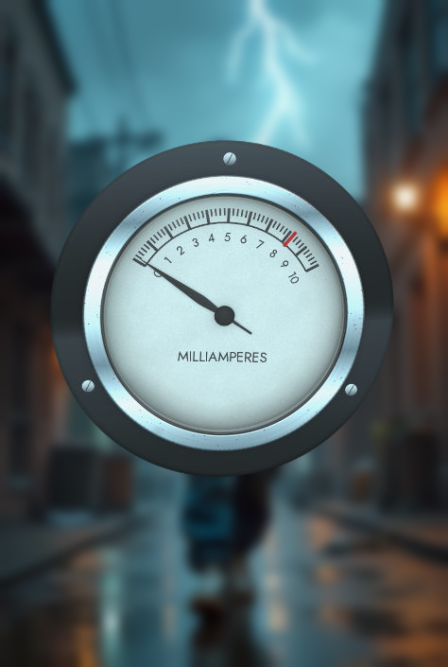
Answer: value=0.2 unit=mA
